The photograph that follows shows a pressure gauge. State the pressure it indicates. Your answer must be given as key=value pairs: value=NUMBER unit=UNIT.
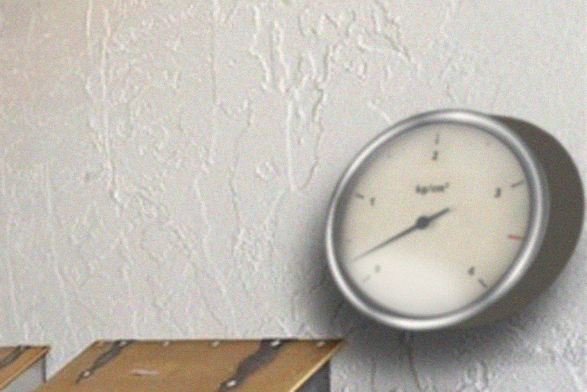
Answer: value=0.25 unit=kg/cm²
